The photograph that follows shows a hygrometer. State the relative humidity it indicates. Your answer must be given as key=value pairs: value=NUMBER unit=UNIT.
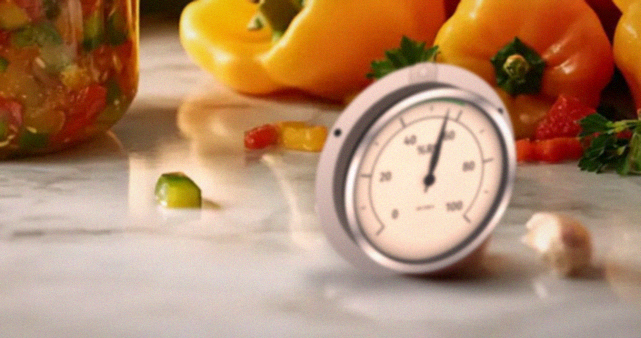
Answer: value=55 unit=%
